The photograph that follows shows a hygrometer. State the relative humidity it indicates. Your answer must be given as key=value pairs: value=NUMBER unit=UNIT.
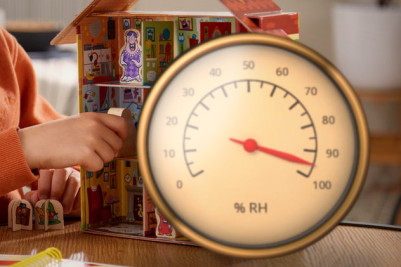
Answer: value=95 unit=%
